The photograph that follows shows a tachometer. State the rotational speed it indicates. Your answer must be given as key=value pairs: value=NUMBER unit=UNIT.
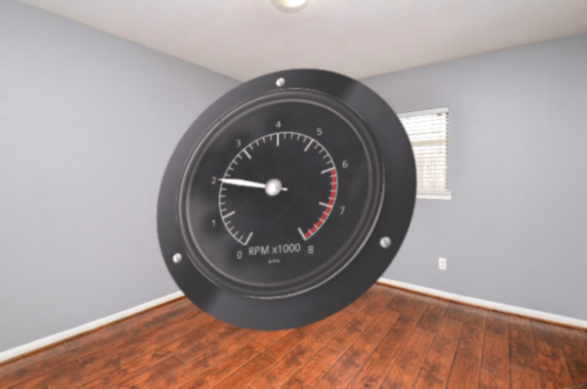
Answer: value=2000 unit=rpm
